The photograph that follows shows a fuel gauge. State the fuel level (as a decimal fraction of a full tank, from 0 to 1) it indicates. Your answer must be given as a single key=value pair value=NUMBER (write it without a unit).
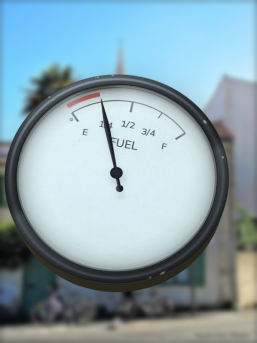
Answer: value=0.25
